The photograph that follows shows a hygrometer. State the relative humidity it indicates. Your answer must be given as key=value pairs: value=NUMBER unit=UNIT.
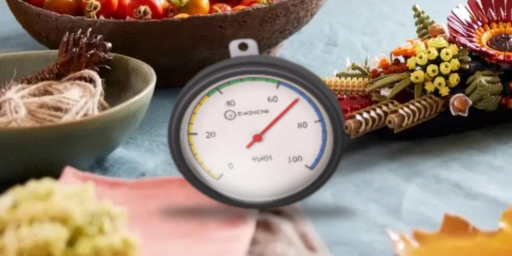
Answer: value=68 unit=%
